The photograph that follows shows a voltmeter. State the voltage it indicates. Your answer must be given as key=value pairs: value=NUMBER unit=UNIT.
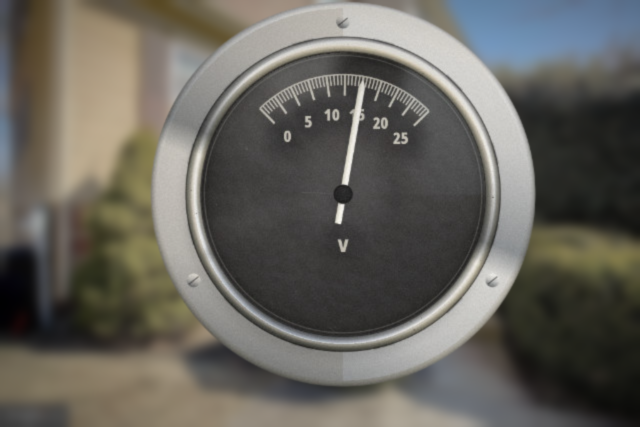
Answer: value=15 unit=V
